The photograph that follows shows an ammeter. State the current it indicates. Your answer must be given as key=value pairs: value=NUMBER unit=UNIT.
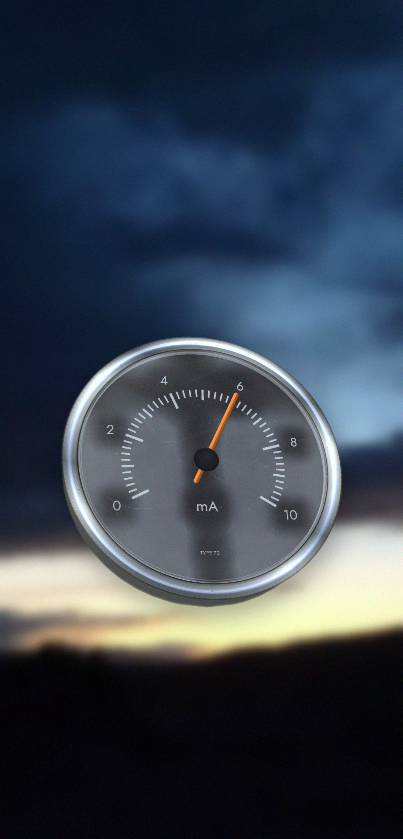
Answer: value=6 unit=mA
